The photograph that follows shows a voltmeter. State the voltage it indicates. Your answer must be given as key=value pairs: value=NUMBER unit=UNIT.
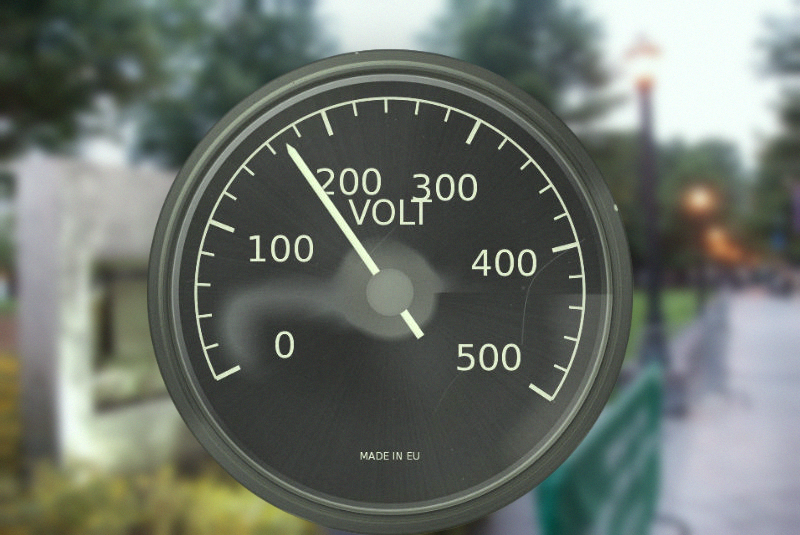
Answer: value=170 unit=V
